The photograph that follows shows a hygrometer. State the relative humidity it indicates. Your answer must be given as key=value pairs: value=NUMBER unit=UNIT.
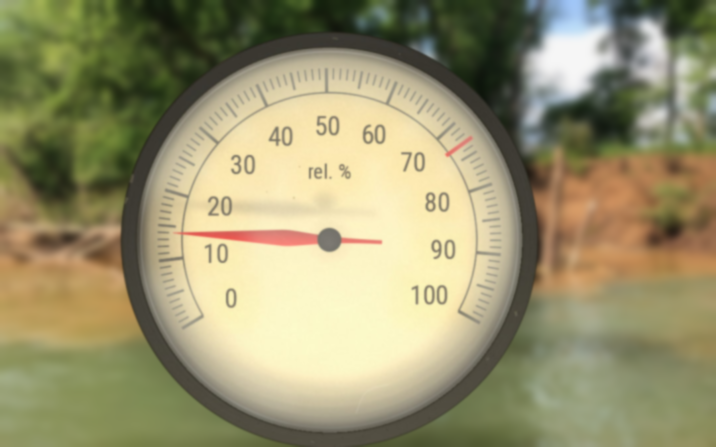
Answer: value=14 unit=%
